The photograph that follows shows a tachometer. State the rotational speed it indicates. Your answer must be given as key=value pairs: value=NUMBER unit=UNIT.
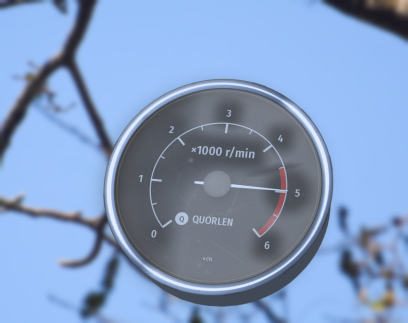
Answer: value=5000 unit=rpm
